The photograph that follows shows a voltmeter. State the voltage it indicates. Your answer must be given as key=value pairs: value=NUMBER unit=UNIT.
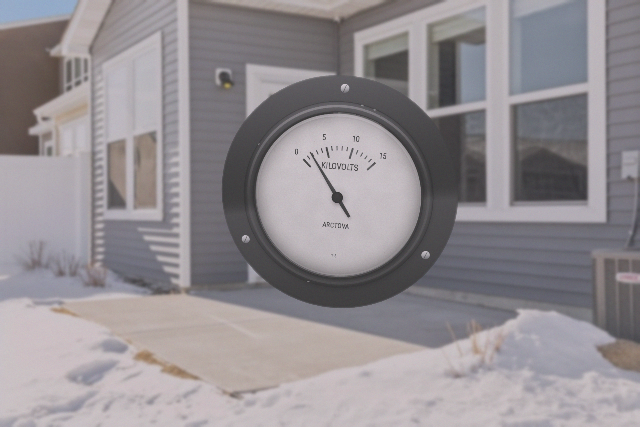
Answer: value=2 unit=kV
